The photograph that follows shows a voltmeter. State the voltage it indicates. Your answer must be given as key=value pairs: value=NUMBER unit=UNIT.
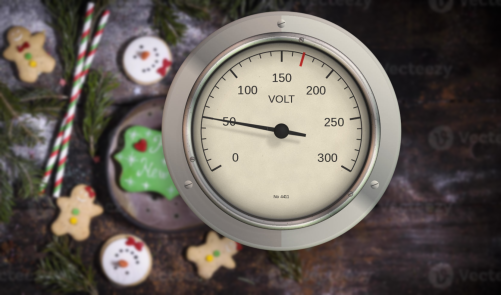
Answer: value=50 unit=V
